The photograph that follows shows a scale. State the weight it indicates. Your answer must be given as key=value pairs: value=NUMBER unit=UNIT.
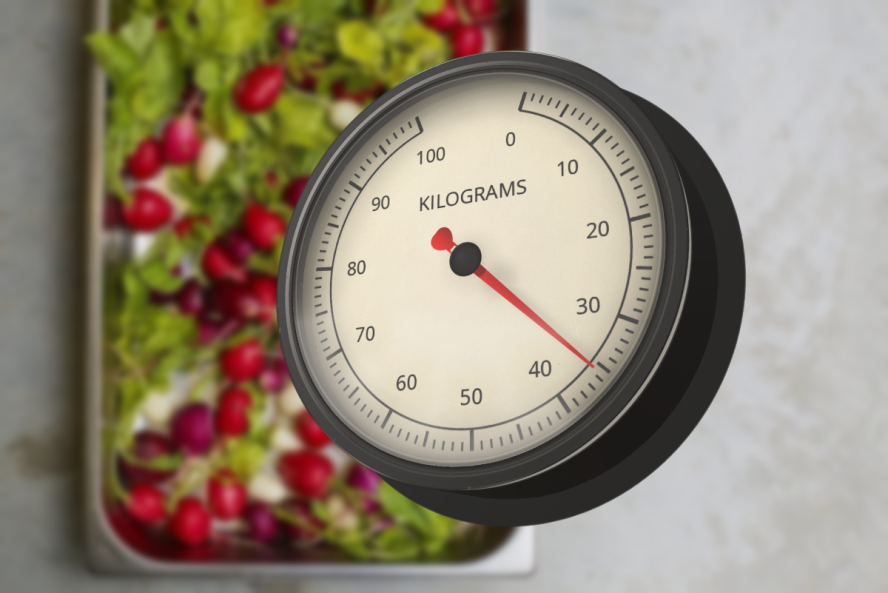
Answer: value=35.5 unit=kg
